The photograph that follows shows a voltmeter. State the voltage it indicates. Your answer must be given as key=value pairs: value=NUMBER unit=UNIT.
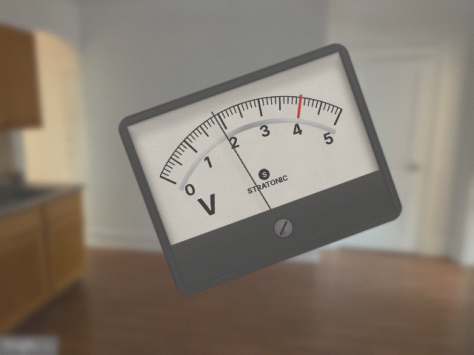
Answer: value=1.9 unit=V
